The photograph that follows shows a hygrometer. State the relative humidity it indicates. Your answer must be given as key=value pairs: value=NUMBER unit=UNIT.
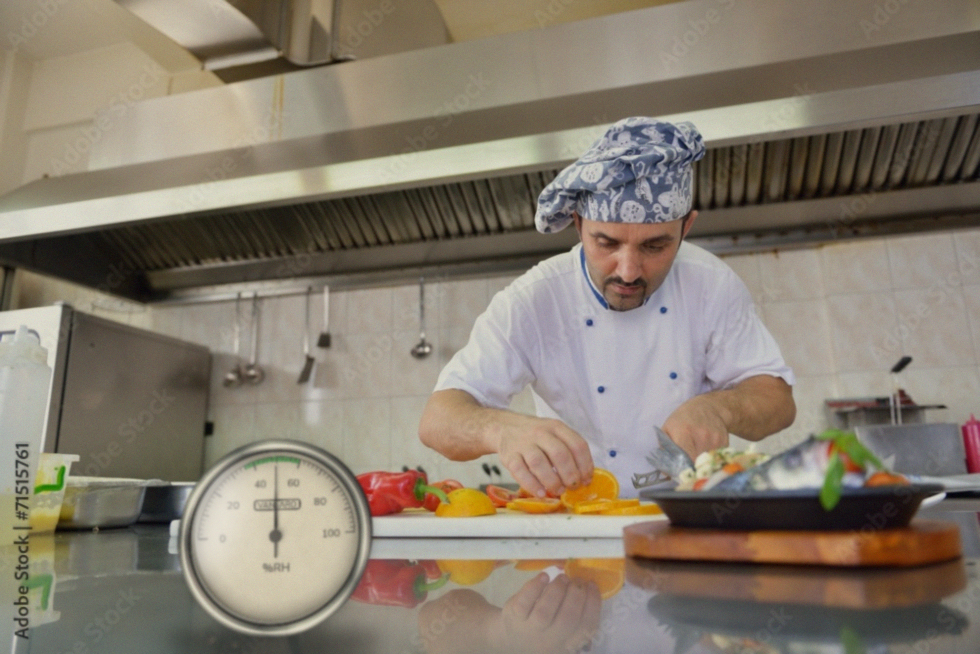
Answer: value=50 unit=%
